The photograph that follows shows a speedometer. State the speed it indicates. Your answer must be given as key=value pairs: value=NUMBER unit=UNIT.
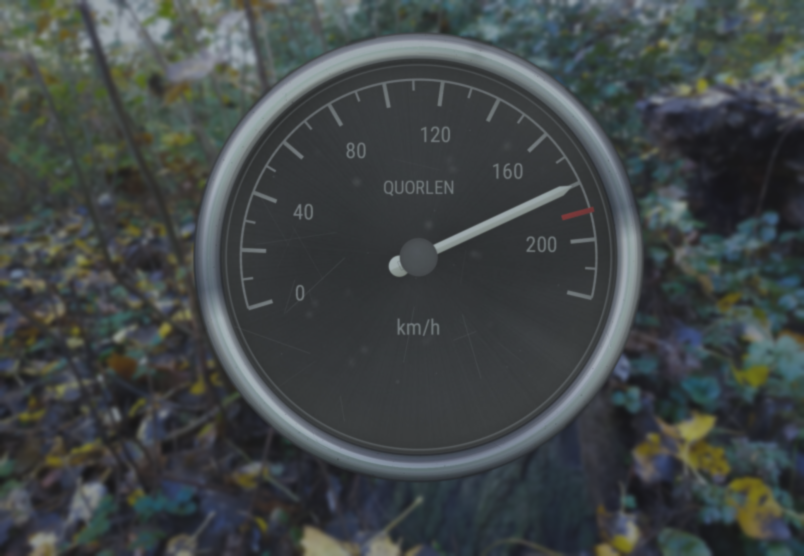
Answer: value=180 unit=km/h
